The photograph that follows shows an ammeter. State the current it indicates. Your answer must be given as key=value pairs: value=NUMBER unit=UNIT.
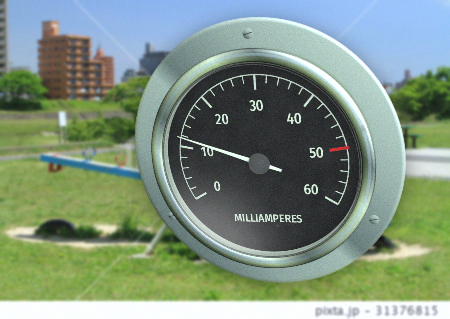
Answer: value=12 unit=mA
